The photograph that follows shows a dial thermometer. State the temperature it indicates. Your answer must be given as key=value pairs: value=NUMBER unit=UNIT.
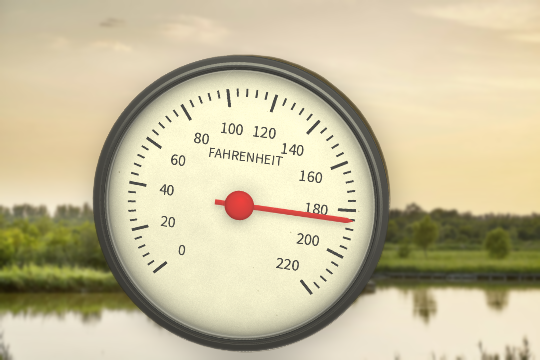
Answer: value=184 unit=°F
